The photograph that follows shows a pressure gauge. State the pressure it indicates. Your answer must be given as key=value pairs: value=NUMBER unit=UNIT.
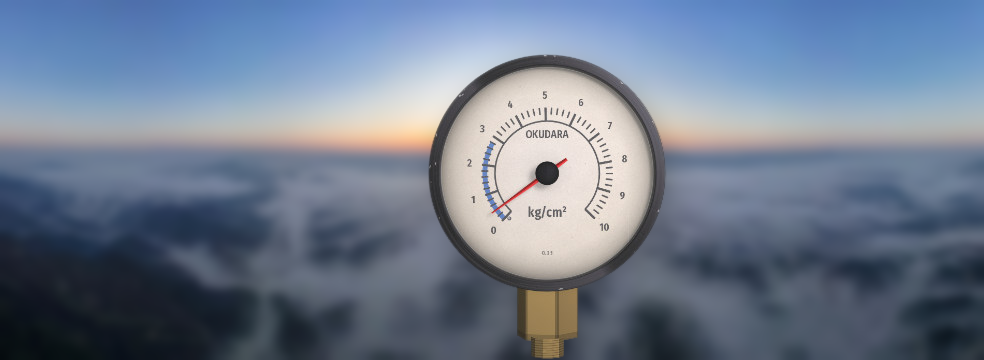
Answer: value=0.4 unit=kg/cm²
